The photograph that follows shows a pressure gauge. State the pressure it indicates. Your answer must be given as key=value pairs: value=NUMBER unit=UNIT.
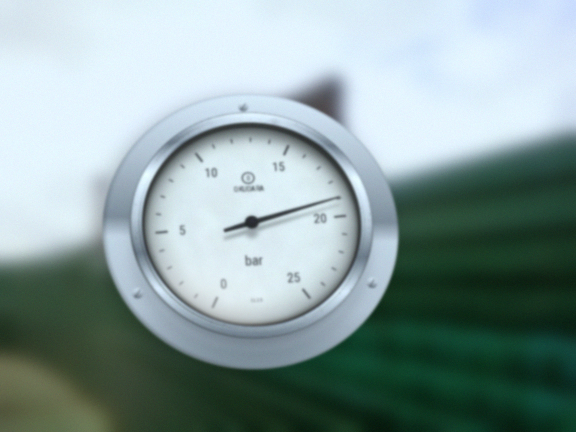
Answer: value=19 unit=bar
